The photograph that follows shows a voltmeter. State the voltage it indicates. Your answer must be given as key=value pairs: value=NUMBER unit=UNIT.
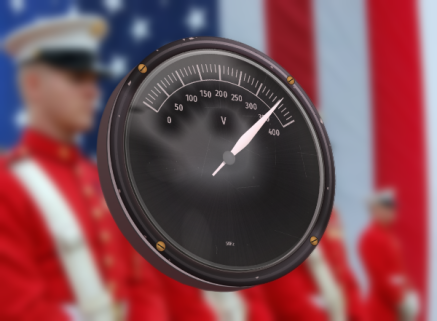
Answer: value=350 unit=V
